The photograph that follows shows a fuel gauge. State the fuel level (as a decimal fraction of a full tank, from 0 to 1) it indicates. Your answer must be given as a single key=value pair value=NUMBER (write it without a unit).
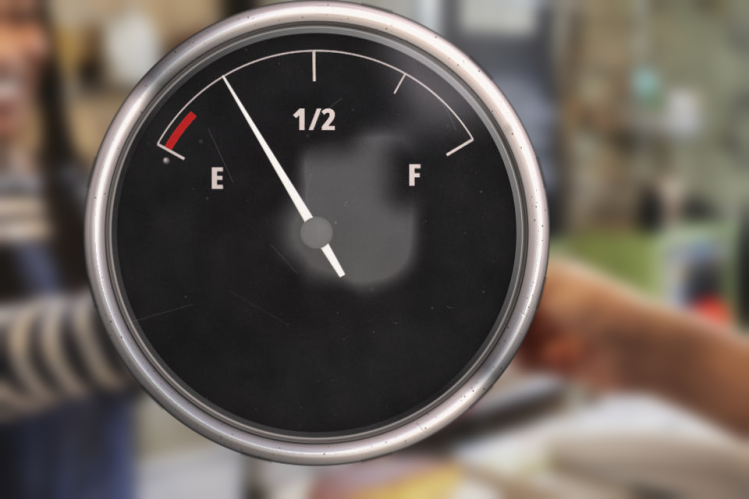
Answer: value=0.25
